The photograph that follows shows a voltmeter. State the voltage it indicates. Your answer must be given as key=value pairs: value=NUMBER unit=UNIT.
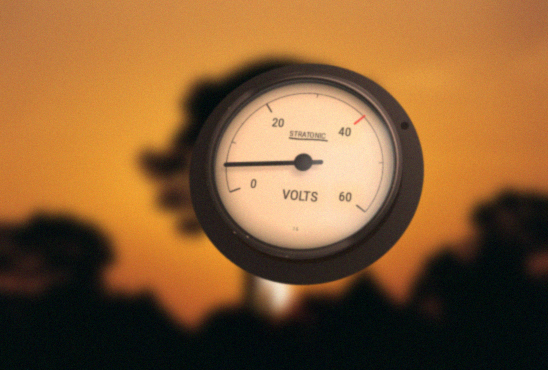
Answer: value=5 unit=V
